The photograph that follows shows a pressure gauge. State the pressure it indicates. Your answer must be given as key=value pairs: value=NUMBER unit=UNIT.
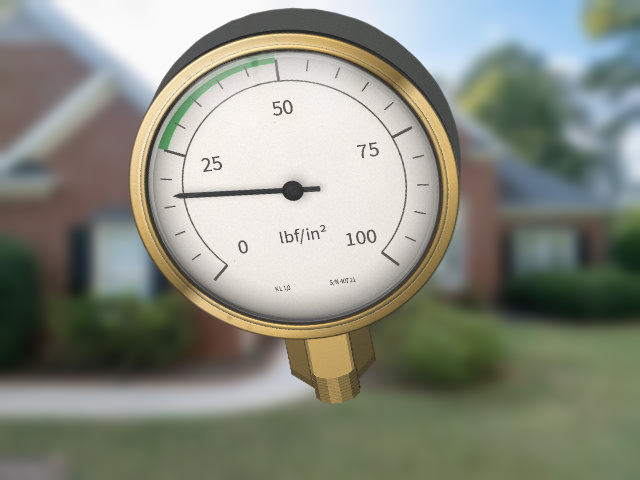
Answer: value=17.5 unit=psi
